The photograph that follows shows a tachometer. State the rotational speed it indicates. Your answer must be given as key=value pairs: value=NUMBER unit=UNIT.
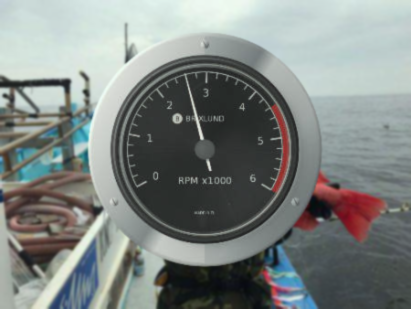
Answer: value=2600 unit=rpm
